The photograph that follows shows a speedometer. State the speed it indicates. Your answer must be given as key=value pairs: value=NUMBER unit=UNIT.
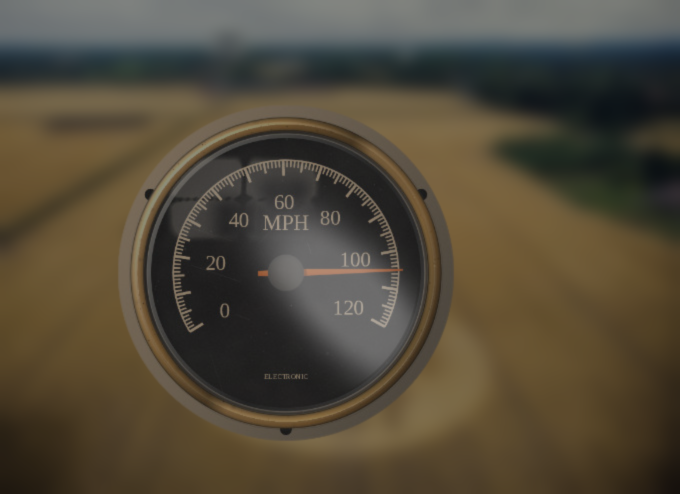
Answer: value=105 unit=mph
